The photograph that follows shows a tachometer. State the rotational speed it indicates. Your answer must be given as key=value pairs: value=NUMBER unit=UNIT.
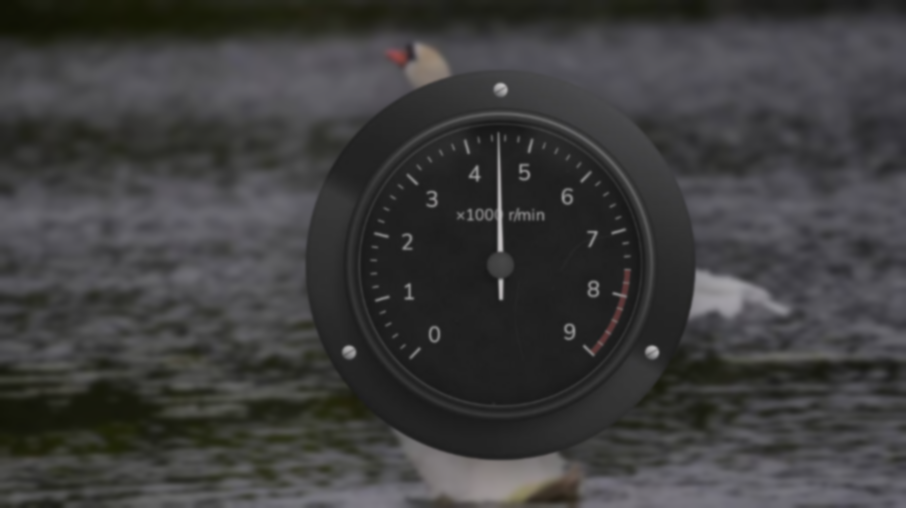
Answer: value=4500 unit=rpm
